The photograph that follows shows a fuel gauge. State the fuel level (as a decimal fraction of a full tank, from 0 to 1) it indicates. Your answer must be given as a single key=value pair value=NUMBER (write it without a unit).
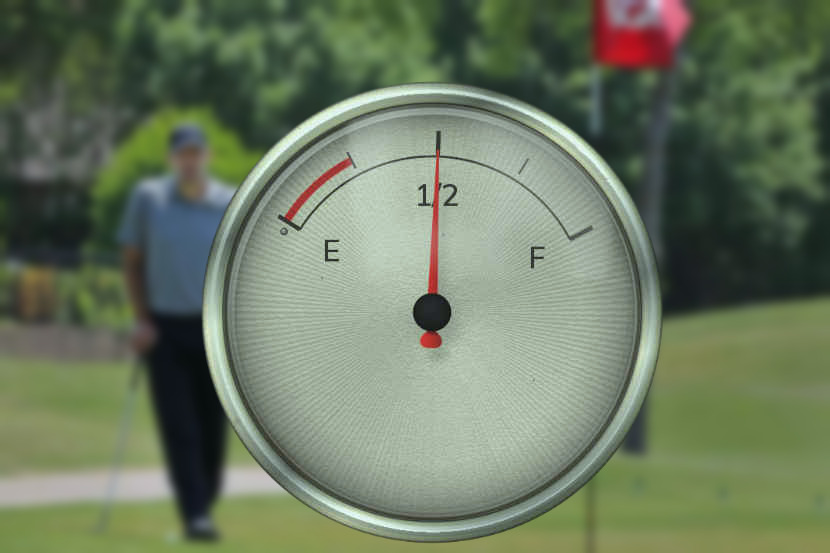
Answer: value=0.5
